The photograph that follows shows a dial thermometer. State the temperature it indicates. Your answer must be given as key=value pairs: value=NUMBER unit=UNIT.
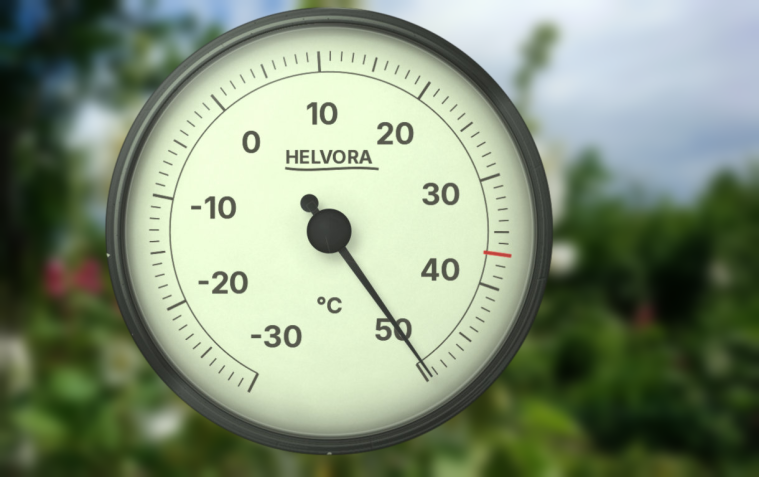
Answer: value=49.5 unit=°C
